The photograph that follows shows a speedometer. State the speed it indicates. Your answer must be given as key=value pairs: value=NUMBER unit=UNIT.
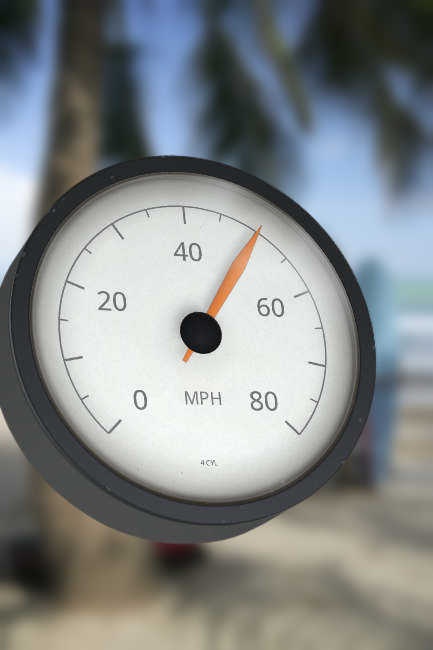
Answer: value=50 unit=mph
